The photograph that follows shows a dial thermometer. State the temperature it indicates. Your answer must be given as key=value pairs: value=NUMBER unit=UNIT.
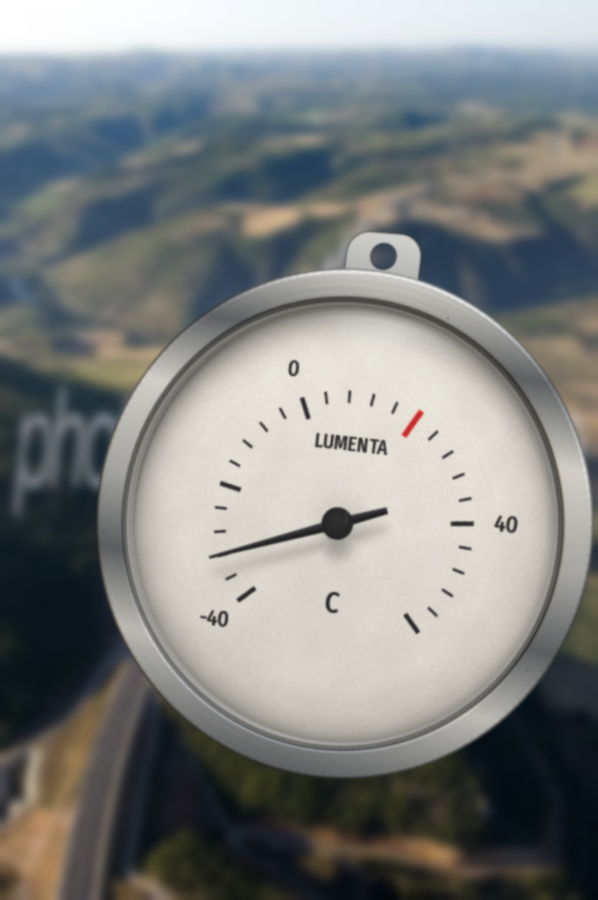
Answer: value=-32 unit=°C
